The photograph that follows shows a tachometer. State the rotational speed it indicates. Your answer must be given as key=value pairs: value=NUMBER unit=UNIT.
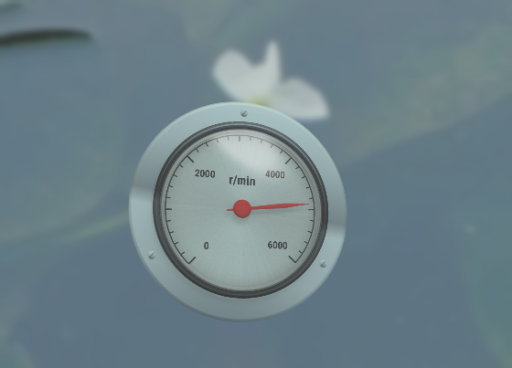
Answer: value=4900 unit=rpm
